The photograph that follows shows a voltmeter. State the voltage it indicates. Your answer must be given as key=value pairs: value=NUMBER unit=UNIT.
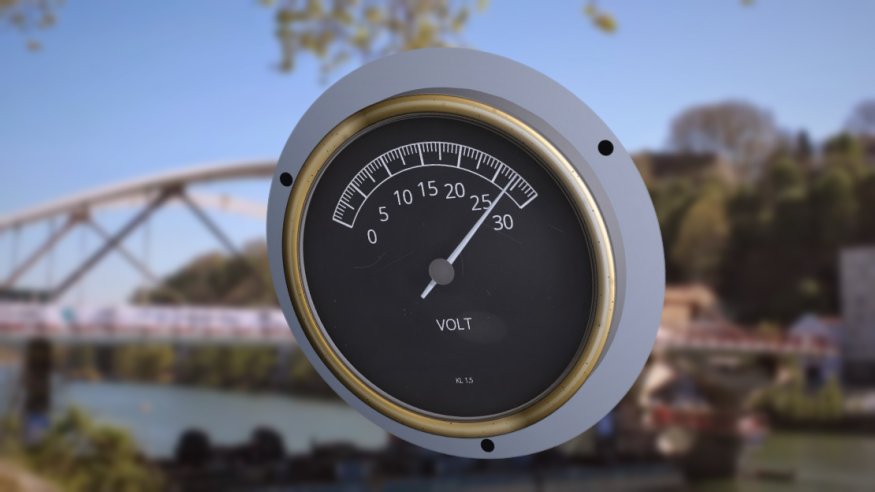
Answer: value=27 unit=V
